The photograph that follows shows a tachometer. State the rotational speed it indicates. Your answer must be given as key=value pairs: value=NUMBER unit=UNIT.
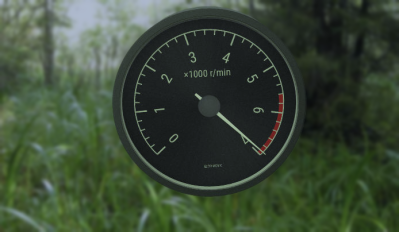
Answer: value=6900 unit=rpm
